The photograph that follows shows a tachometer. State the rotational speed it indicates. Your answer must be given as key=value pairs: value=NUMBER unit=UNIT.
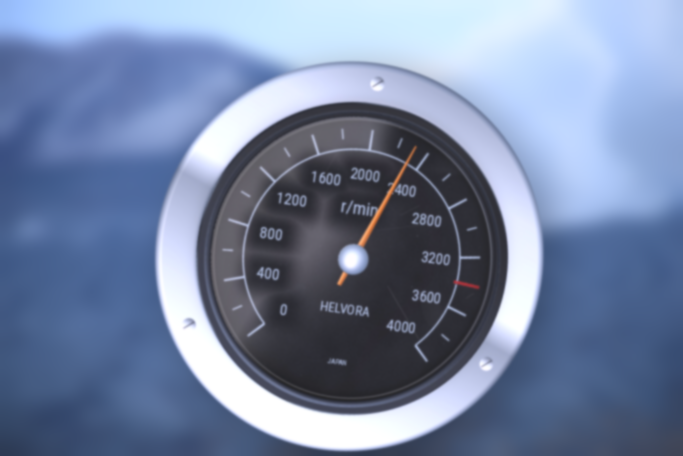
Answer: value=2300 unit=rpm
